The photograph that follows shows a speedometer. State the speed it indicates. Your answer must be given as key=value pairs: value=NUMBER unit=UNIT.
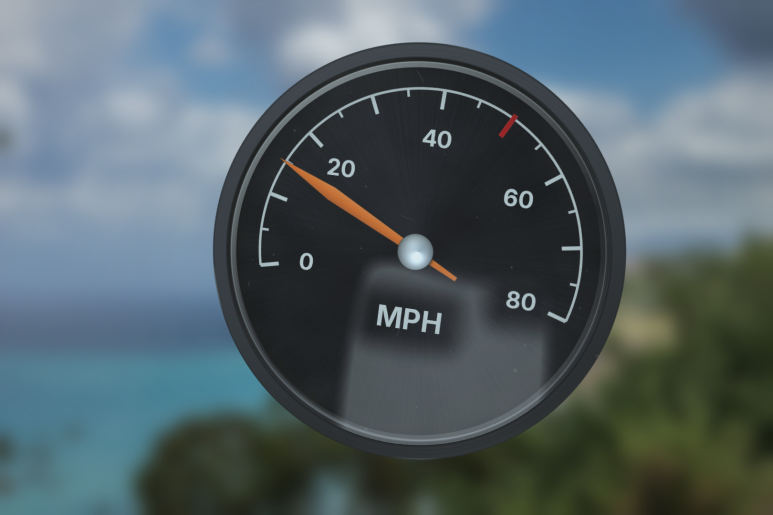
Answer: value=15 unit=mph
